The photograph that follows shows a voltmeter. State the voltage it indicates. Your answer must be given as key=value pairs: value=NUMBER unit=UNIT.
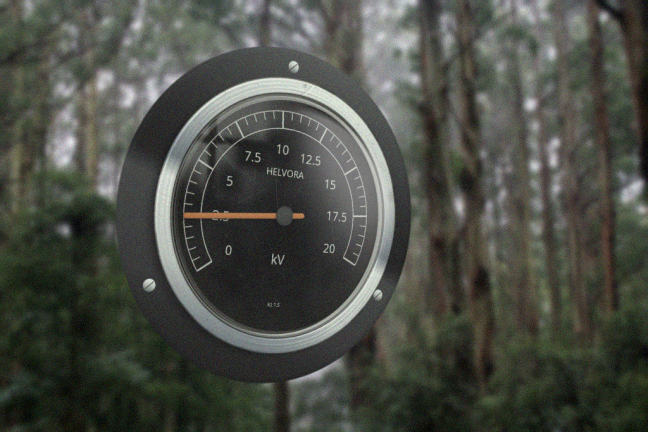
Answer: value=2.5 unit=kV
